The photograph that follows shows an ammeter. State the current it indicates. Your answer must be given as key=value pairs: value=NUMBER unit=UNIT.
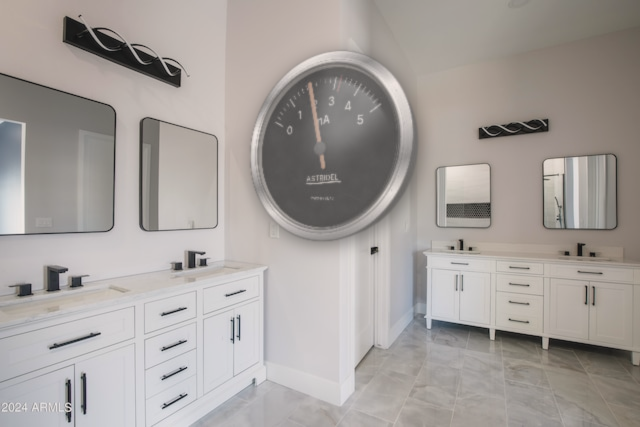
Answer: value=2 unit=mA
